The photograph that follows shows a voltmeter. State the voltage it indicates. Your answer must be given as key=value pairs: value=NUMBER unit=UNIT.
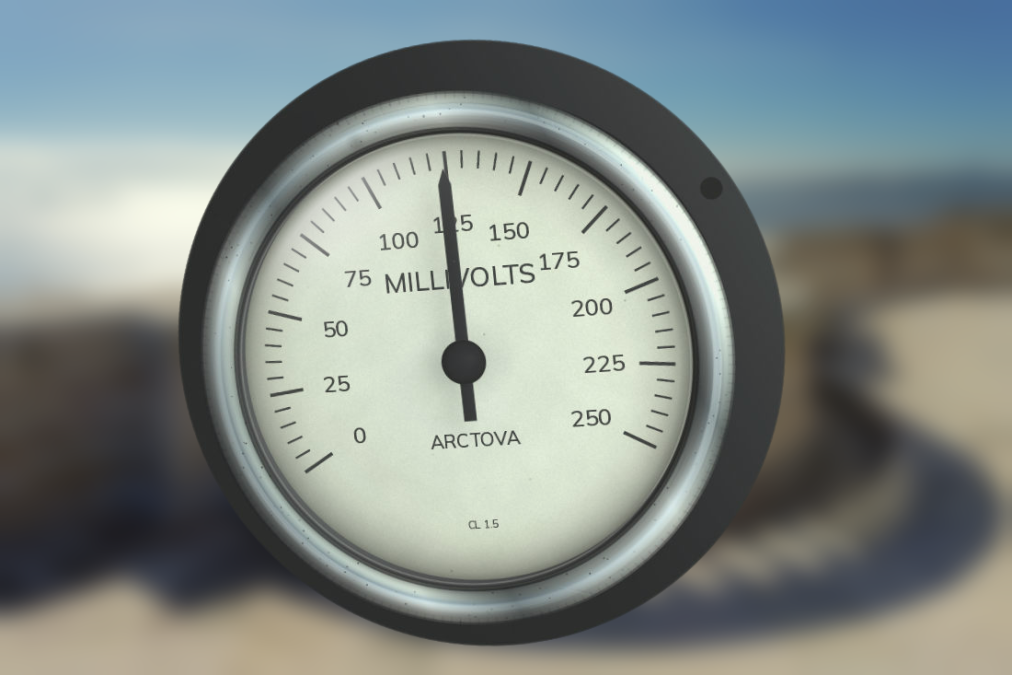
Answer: value=125 unit=mV
